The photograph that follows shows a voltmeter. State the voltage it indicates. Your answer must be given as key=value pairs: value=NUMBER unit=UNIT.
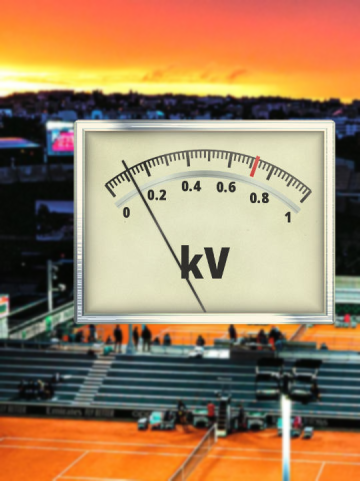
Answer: value=0.12 unit=kV
